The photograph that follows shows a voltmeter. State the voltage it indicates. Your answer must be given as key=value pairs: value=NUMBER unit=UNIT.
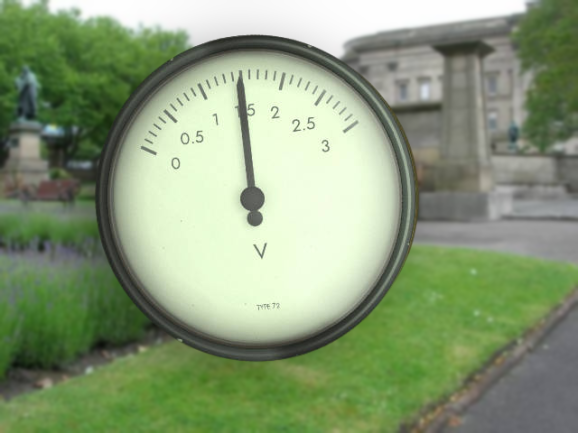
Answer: value=1.5 unit=V
